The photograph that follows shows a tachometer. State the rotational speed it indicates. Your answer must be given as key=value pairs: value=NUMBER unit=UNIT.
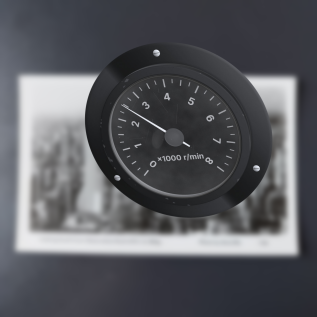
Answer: value=2500 unit=rpm
